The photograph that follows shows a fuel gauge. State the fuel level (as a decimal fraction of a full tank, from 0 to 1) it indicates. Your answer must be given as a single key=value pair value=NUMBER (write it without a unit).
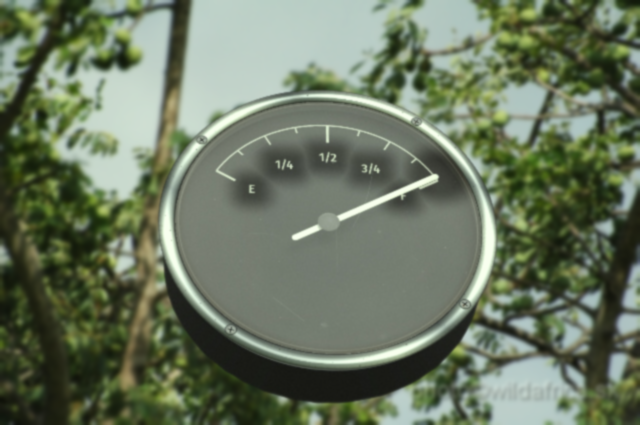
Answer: value=1
